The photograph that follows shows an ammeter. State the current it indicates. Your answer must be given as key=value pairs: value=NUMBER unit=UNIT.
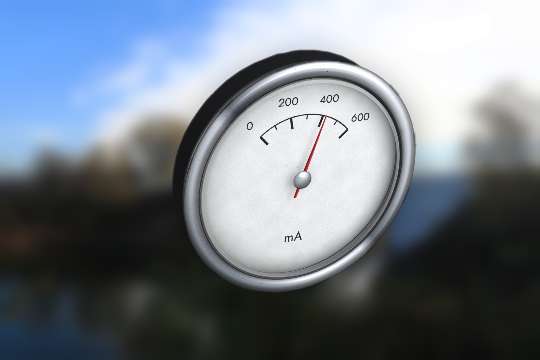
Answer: value=400 unit=mA
